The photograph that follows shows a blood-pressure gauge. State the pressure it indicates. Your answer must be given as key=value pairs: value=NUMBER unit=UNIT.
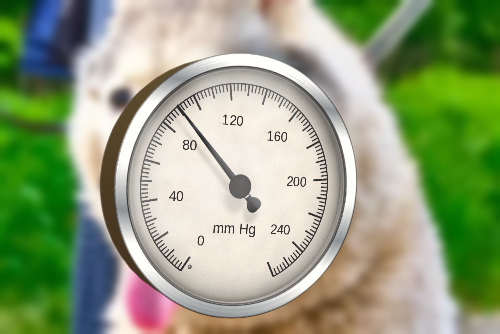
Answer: value=90 unit=mmHg
